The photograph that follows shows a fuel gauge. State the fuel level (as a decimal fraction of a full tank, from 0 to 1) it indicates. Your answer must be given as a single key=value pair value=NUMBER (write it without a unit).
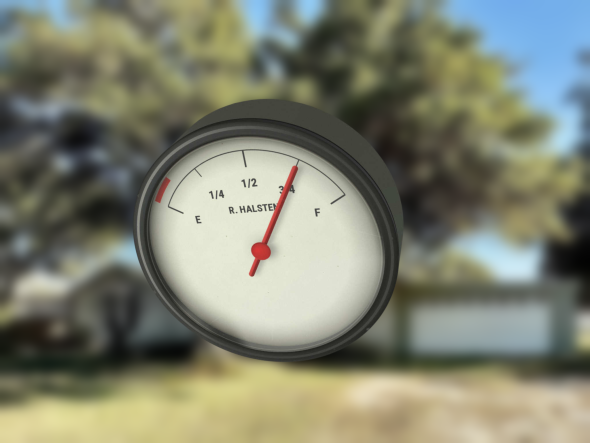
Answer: value=0.75
